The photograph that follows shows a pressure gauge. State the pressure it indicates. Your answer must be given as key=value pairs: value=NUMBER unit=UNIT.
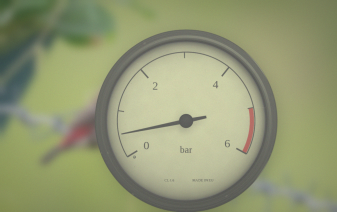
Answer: value=0.5 unit=bar
